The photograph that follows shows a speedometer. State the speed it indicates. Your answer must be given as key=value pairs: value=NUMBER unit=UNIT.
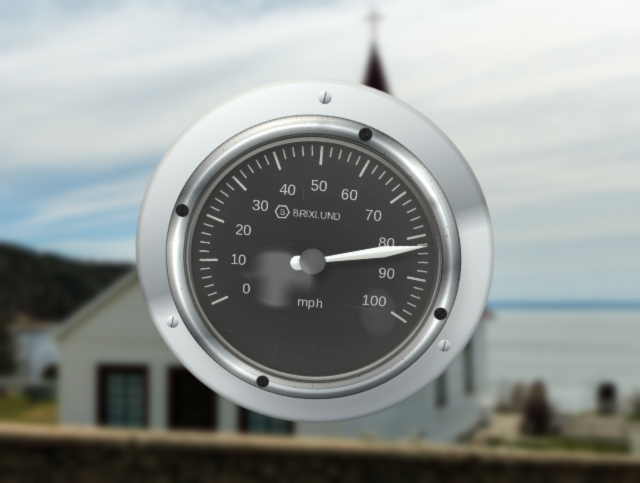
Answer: value=82 unit=mph
